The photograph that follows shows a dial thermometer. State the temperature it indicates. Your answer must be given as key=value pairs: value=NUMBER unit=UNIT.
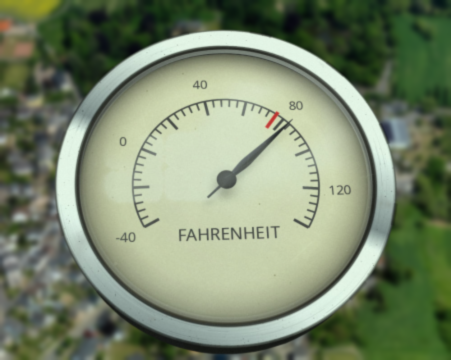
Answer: value=84 unit=°F
